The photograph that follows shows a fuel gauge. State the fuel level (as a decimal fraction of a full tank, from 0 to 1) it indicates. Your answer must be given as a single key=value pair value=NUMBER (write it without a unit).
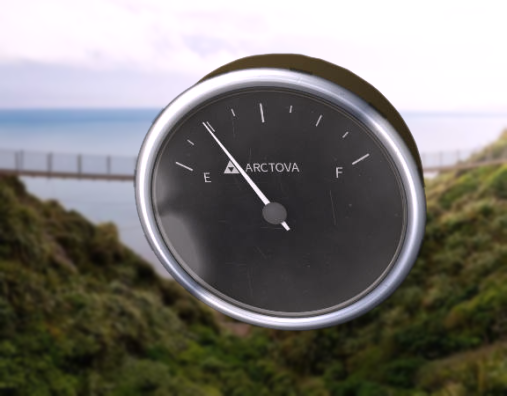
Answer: value=0.25
